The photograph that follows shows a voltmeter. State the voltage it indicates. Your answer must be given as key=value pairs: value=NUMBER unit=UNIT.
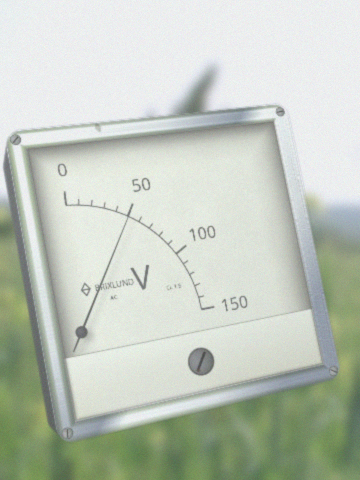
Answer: value=50 unit=V
